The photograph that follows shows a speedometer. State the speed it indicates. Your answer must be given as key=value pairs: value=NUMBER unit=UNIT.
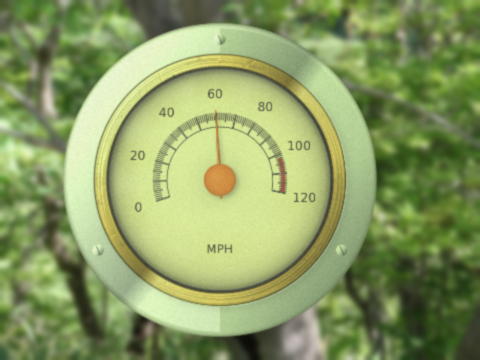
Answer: value=60 unit=mph
